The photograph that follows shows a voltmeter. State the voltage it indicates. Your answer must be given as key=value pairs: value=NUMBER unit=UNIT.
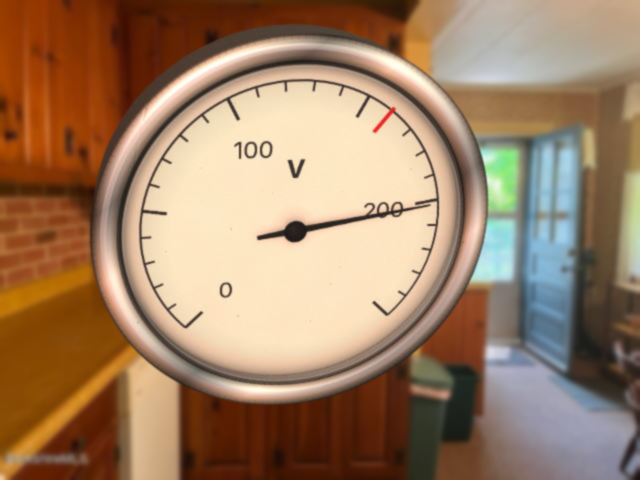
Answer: value=200 unit=V
